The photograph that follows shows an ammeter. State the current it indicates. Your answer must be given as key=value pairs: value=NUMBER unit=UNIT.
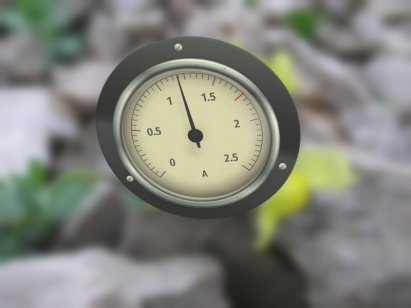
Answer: value=1.2 unit=A
